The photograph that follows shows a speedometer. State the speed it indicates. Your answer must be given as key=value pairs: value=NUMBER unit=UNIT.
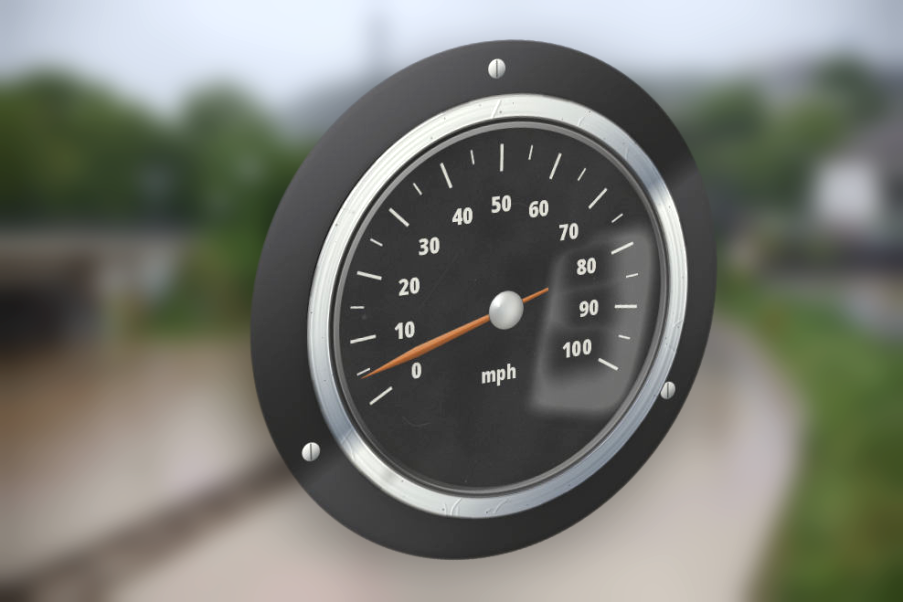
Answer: value=5 unit=mph
